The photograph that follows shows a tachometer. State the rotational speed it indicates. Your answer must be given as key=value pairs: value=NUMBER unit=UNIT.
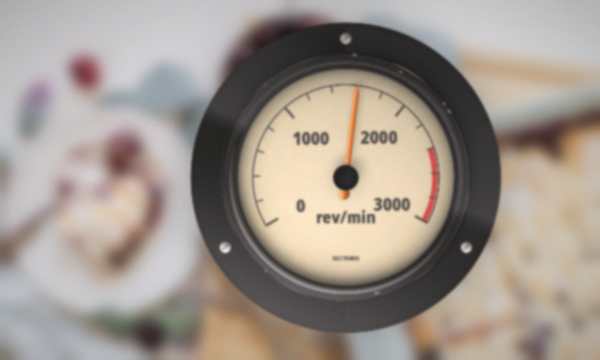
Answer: value=1600 unit=rpm
